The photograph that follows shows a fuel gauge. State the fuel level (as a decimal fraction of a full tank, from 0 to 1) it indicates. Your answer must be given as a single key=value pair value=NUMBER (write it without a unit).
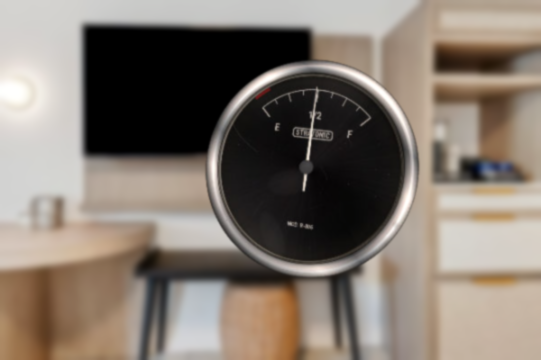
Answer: value=0.5
